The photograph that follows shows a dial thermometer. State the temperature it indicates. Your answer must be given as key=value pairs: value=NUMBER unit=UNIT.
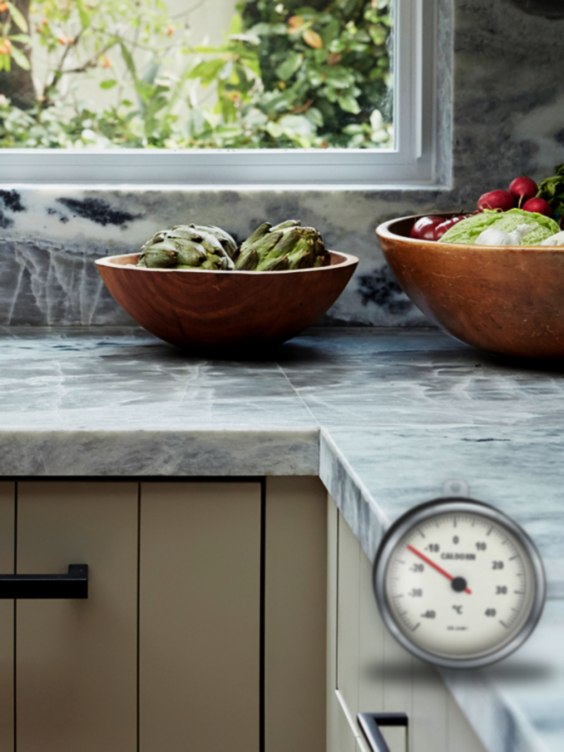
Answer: value=-15 unit=°C
